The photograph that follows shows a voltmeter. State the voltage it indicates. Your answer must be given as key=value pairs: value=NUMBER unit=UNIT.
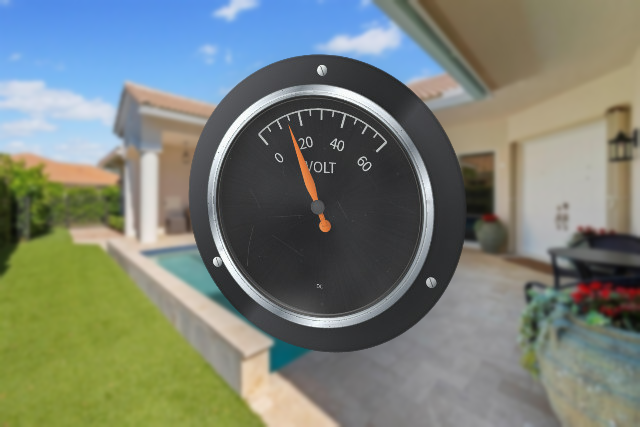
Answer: value=15 unit=V
